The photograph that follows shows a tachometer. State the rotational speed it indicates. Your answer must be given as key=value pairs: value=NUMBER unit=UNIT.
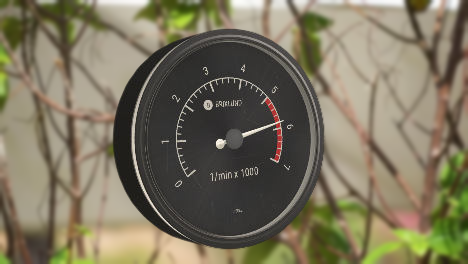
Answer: value=5800 unit=rpm
